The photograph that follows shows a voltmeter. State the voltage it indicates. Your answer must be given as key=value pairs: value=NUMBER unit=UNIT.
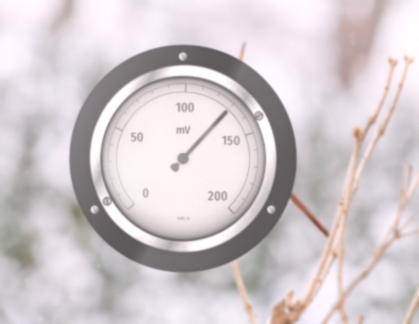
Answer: value=130 unit=mV
